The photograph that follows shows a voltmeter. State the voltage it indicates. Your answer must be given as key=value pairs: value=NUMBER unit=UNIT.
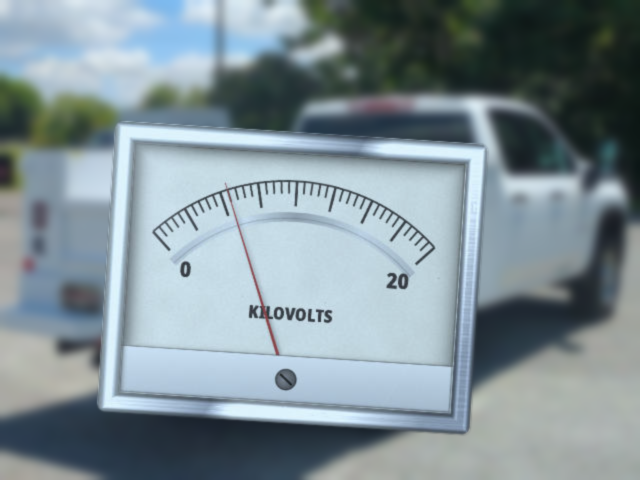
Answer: value=5.5 unit=kV
